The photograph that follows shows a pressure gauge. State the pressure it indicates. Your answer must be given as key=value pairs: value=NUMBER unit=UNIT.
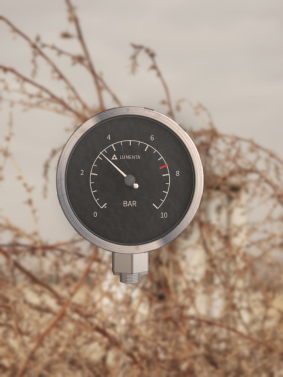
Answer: value=3.25 unit=bar
